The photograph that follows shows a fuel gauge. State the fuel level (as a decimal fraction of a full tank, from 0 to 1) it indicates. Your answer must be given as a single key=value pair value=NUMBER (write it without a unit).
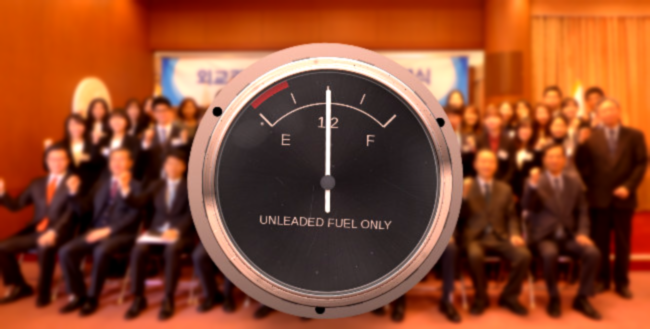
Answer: value=0.5
